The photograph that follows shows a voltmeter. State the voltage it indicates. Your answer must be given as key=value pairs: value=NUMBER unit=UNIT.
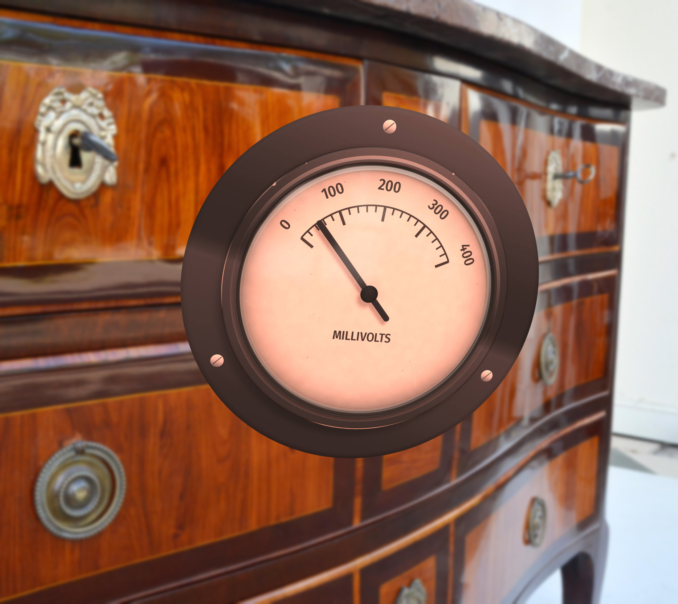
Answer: value=50 unit=mV
